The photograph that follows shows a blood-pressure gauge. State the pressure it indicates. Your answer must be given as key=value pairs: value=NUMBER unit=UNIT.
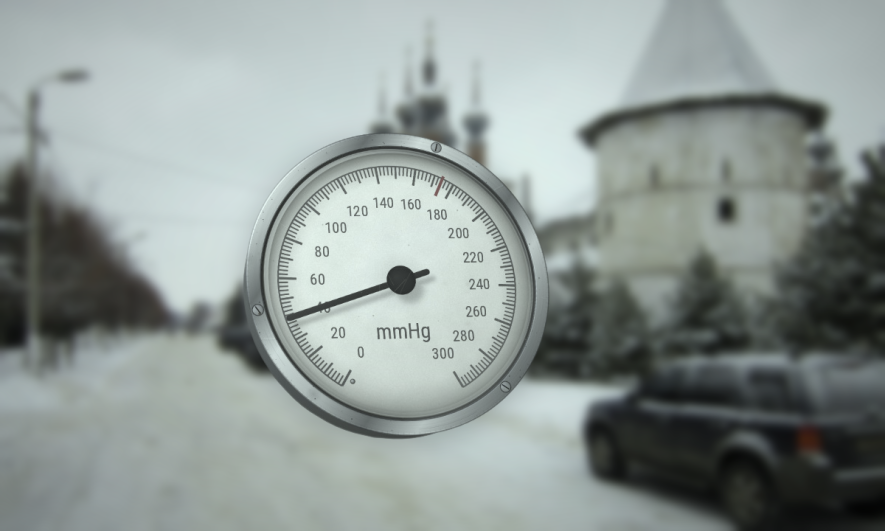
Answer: value=40 unit=mmHg
